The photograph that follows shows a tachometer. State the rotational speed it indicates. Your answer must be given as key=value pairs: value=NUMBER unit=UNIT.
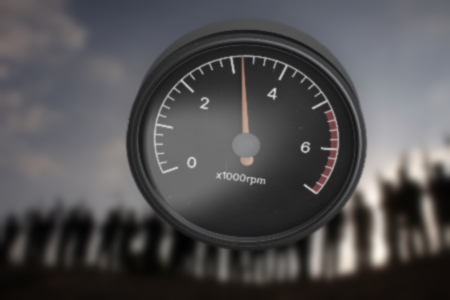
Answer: value=3200 unit=rpm
